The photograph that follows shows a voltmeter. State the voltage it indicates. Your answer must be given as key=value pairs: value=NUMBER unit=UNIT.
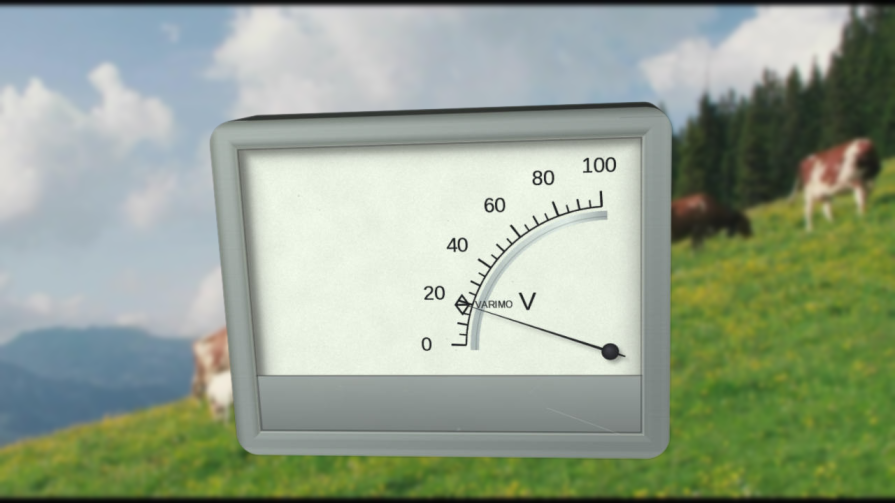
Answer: value=20 unit=V
